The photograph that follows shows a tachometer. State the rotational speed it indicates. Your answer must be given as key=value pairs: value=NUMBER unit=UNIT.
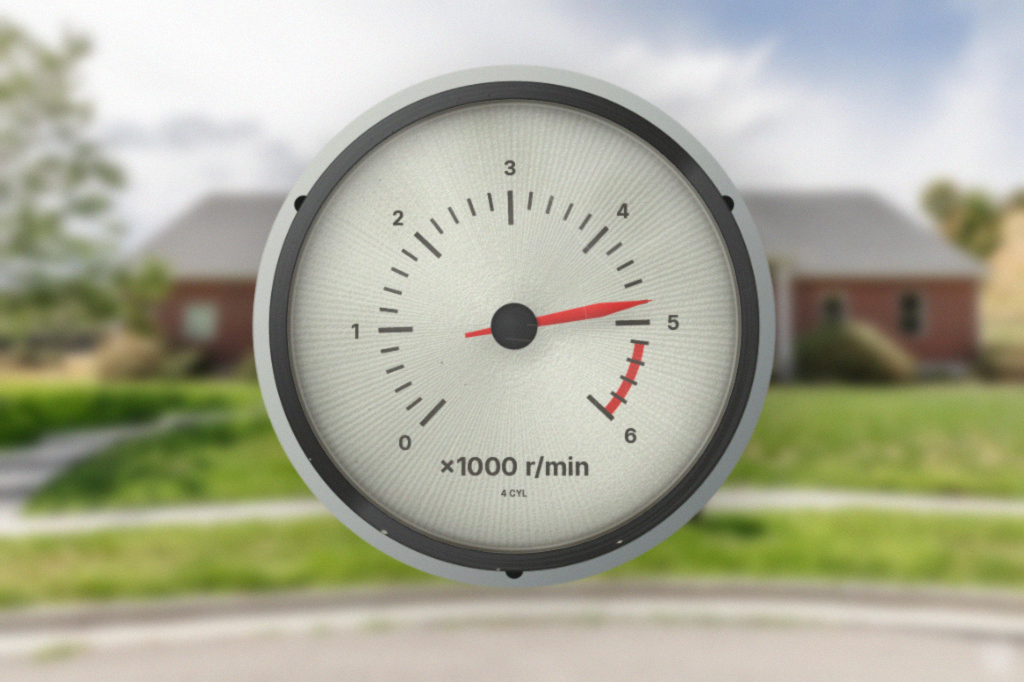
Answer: value=4800 unit=rpm
